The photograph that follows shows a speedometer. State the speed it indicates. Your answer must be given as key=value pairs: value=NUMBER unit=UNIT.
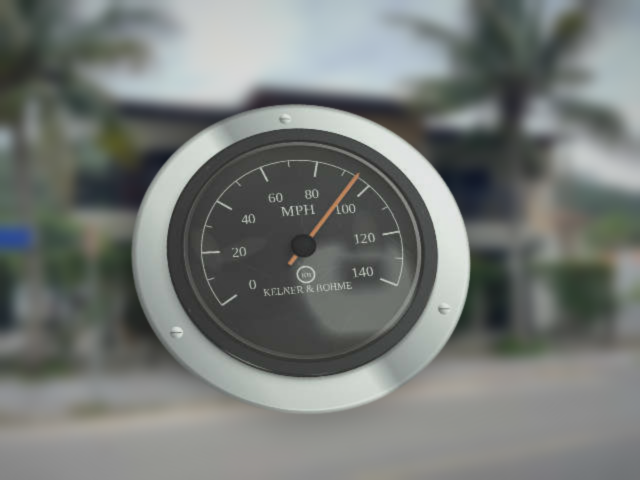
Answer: value=95 unit=mph
